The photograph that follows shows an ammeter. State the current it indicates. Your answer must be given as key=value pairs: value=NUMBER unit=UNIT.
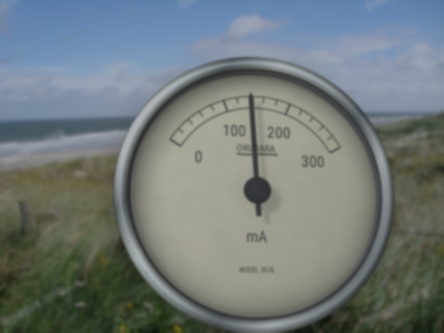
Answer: value=140 unit=mA
